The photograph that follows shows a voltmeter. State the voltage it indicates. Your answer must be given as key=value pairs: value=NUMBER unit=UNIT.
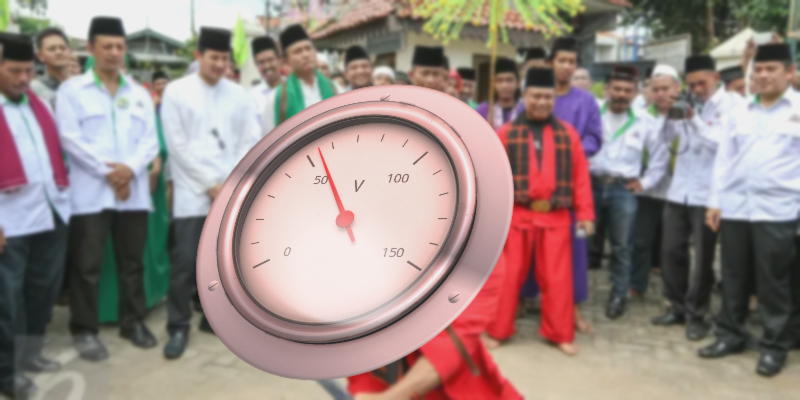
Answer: value=55 unit=V
